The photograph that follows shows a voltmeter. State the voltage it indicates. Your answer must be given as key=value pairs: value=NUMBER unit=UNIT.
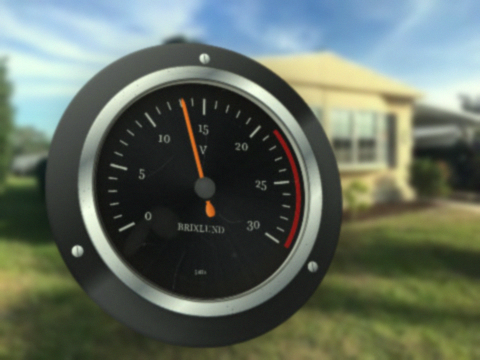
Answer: value=13 unit=V
